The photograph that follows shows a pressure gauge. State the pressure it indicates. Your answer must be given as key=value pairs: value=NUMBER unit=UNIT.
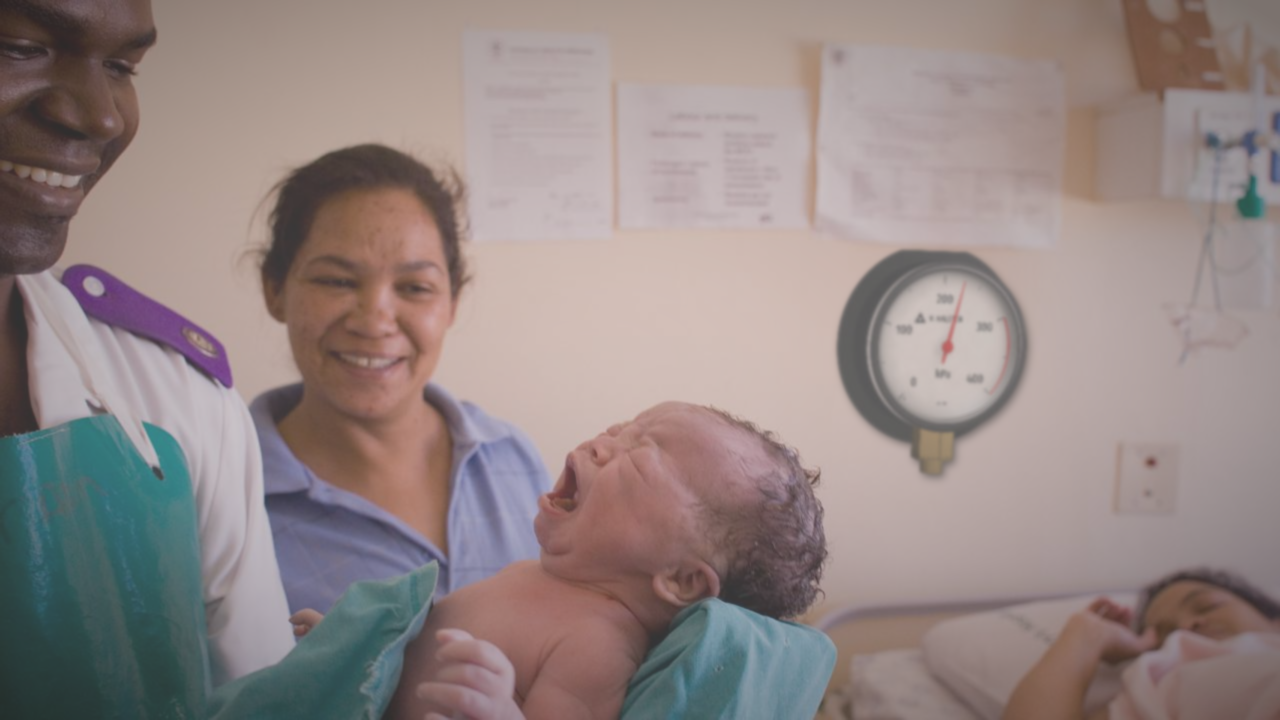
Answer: value=225 unit=kPa
